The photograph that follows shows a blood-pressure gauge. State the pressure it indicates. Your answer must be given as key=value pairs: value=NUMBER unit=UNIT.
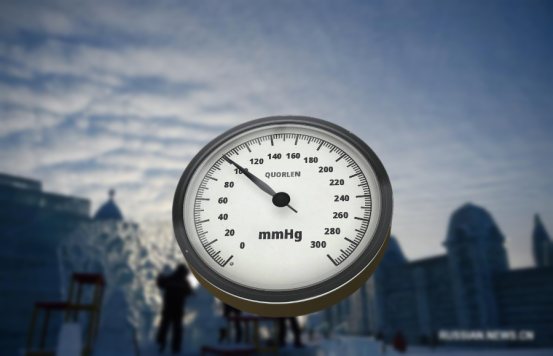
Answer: value=100 unit=mmHg
